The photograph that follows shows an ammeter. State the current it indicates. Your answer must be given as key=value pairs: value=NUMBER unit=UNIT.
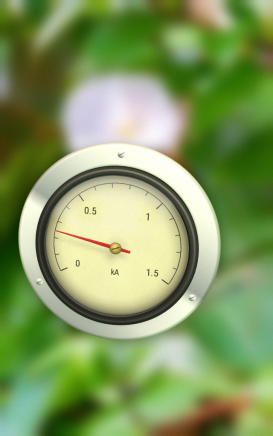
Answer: value=0.25 unit=kA
